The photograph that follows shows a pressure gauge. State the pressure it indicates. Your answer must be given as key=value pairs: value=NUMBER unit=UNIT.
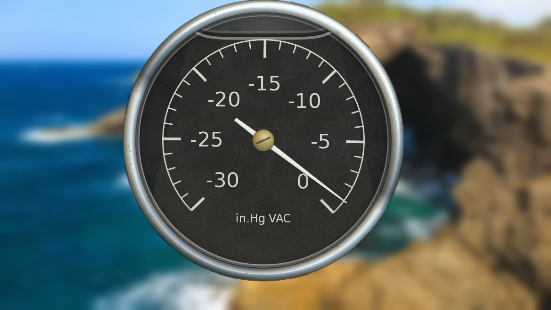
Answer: value=-1 unit=inHg
